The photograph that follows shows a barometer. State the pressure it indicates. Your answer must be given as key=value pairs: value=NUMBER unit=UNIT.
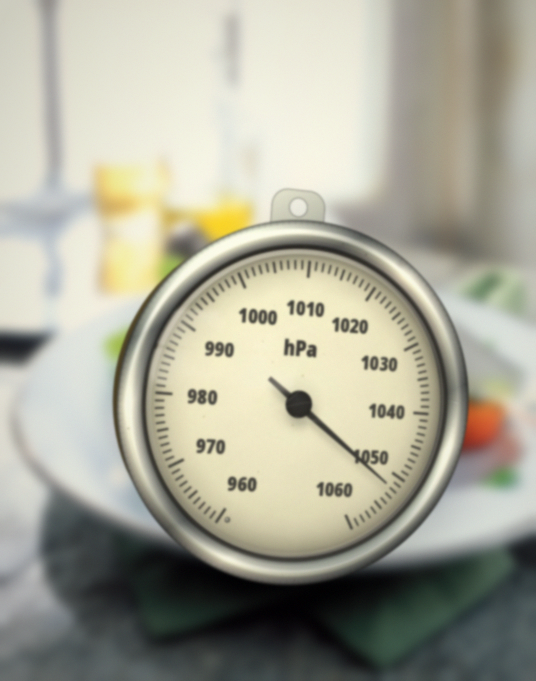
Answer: value=1052 unit=hPa
